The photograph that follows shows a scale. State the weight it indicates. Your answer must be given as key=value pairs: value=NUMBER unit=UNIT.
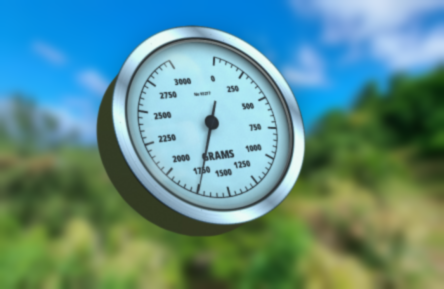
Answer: value=1750 unit=g
